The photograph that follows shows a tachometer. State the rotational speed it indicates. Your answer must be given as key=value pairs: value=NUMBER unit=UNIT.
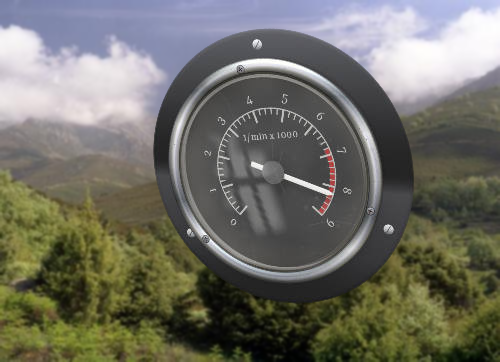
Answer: value=8200 unit=rpm
